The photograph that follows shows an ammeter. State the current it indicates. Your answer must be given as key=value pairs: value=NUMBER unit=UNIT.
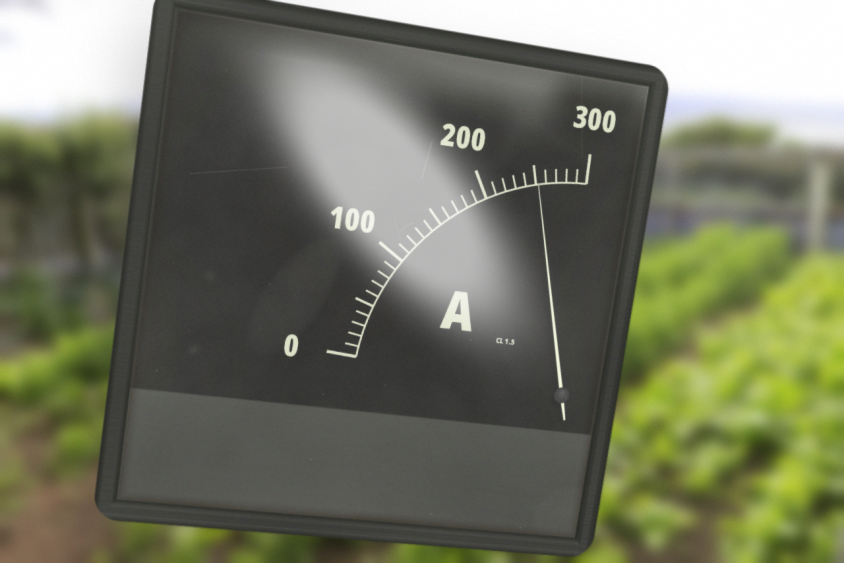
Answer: value=250 unit=A
